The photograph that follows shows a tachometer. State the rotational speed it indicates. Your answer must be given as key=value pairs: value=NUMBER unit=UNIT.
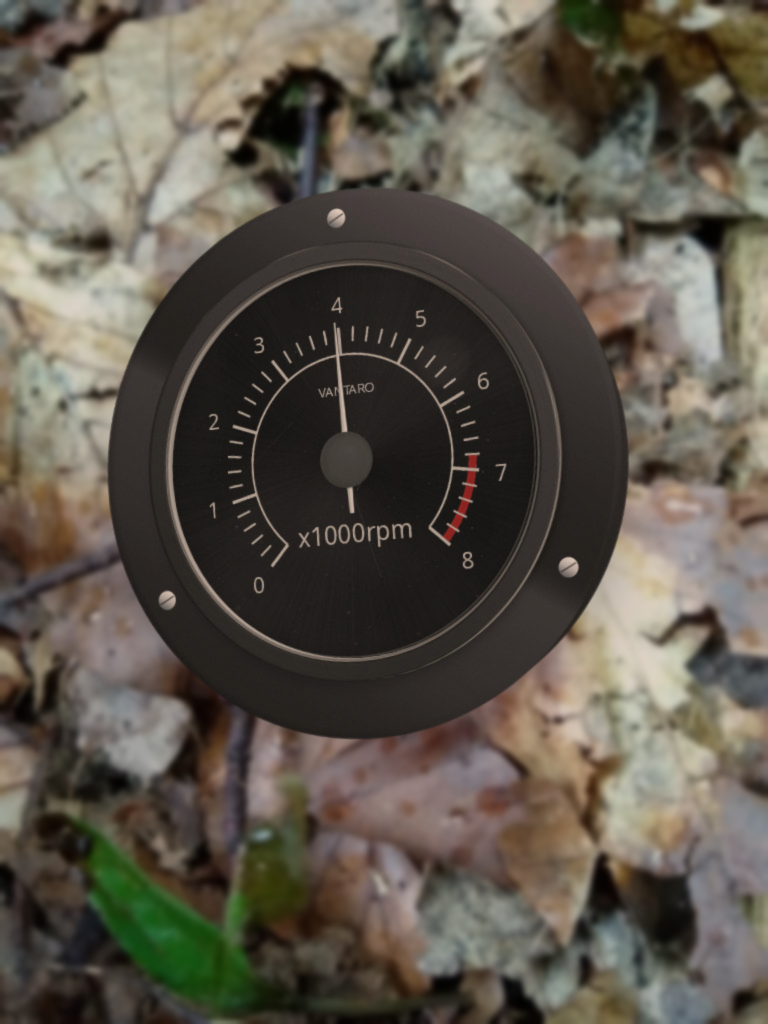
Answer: value=4000 unit=rpm
